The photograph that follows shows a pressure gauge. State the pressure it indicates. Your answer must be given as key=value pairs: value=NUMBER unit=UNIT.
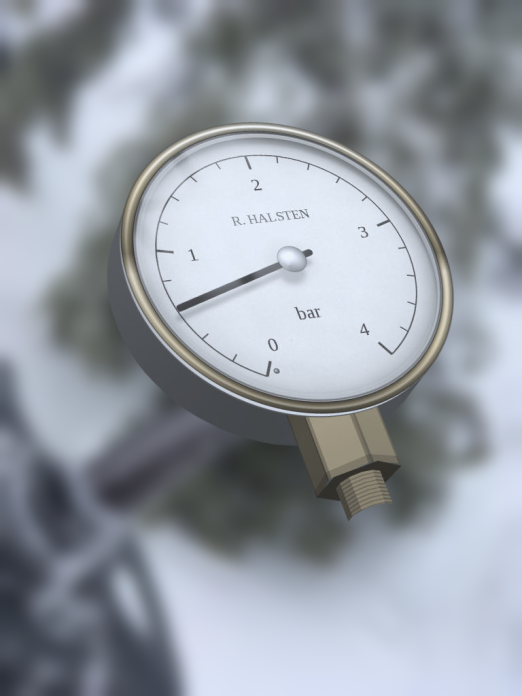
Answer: value=0.6 unit=bar
